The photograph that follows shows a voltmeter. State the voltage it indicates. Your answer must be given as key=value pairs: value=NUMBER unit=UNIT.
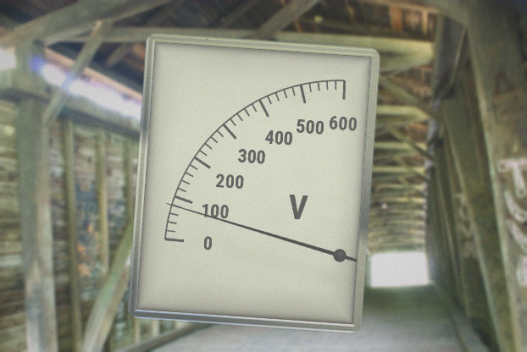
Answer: value=80 unit=V
